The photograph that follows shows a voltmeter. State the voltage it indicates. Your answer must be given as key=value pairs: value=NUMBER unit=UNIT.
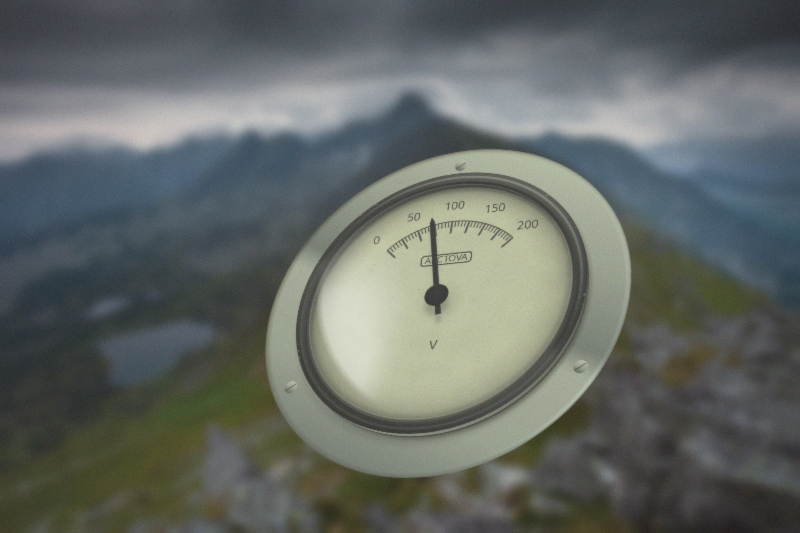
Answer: value=75 unit=V
